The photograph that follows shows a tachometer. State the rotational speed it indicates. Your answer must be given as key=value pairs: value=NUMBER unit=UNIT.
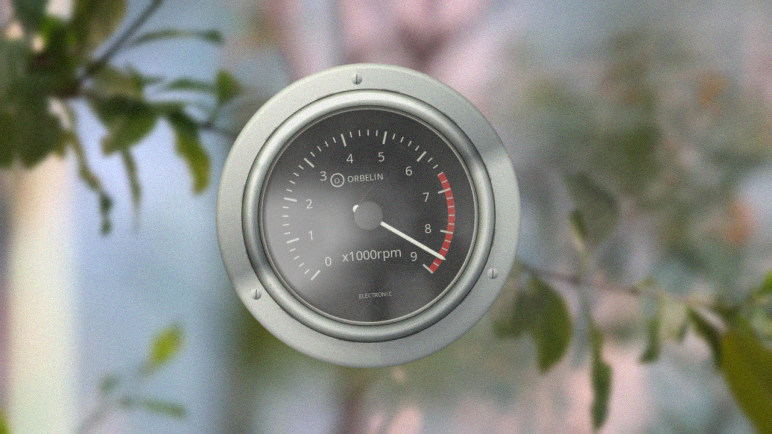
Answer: value=8600 unit=rpm
